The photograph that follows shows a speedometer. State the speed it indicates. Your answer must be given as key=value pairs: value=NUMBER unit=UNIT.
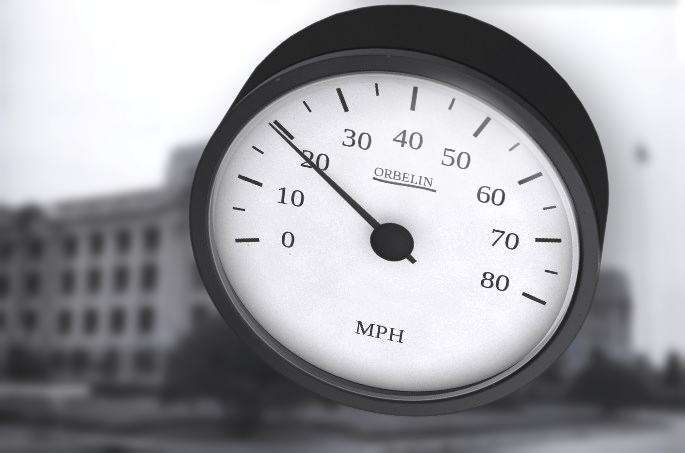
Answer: value=20 unit=mph
